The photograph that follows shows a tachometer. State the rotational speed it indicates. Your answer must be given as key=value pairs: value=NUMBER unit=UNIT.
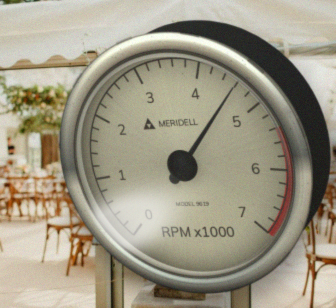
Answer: value=4600 unit=rpm
